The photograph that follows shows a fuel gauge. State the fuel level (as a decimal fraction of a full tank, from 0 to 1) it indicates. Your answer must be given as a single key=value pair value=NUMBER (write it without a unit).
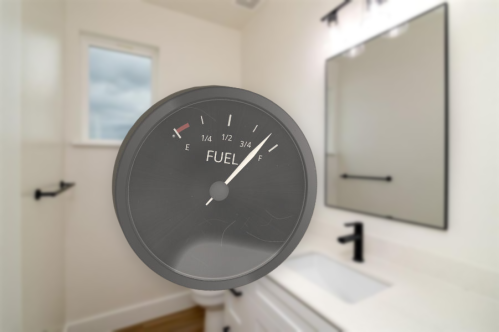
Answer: value=0.875
